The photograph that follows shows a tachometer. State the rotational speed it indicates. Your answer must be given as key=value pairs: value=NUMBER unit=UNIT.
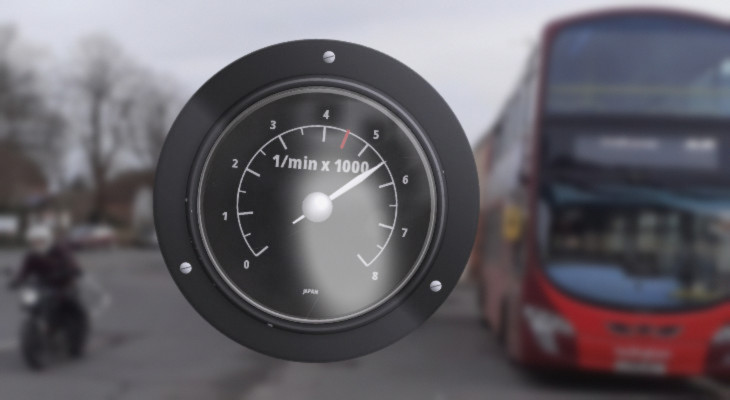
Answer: value=5500 unit=rpm
